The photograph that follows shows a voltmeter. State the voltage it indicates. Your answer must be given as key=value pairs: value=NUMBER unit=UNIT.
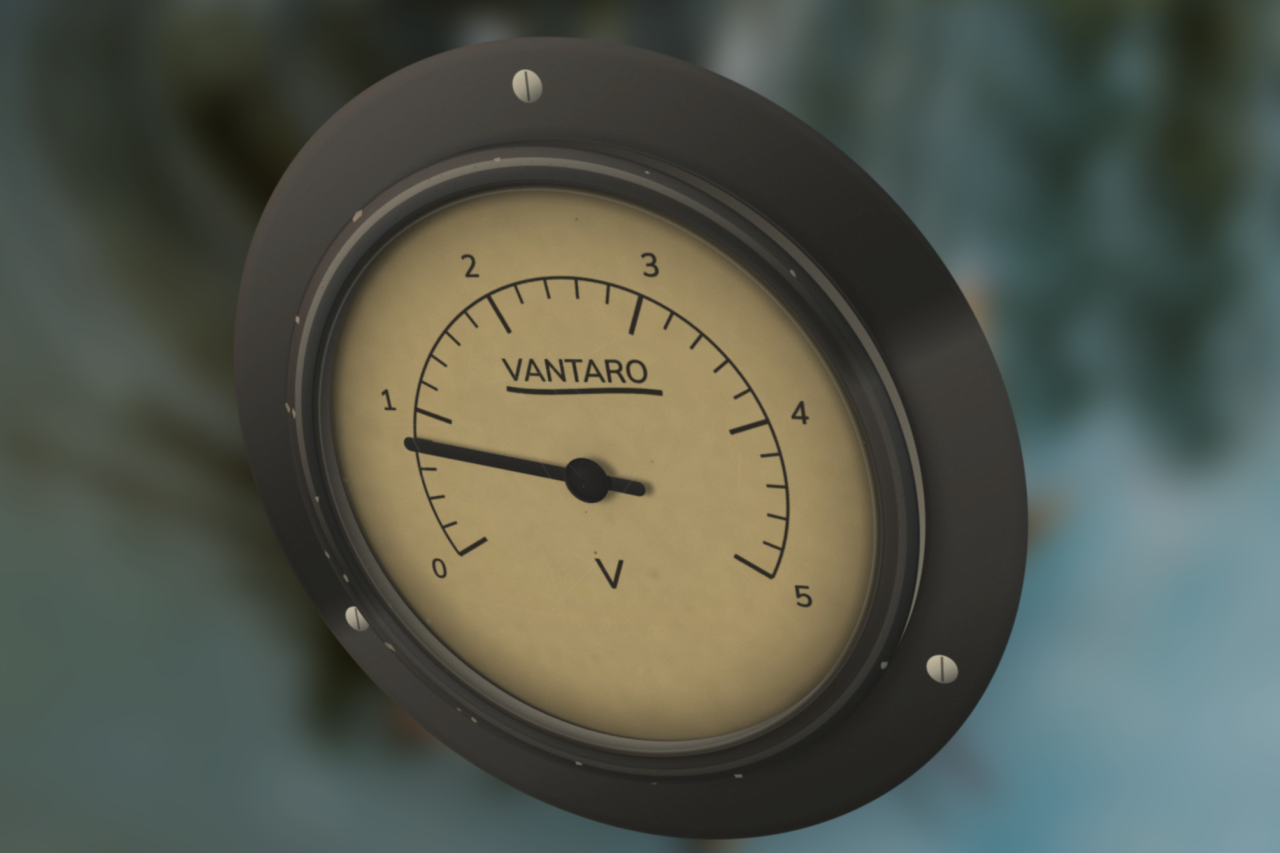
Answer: value=0.8 unit=V
